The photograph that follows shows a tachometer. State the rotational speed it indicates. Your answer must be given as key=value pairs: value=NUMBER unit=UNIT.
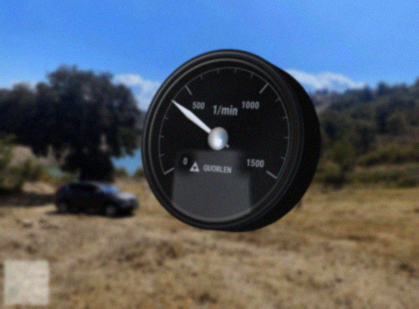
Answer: value=400 unit=rpm
